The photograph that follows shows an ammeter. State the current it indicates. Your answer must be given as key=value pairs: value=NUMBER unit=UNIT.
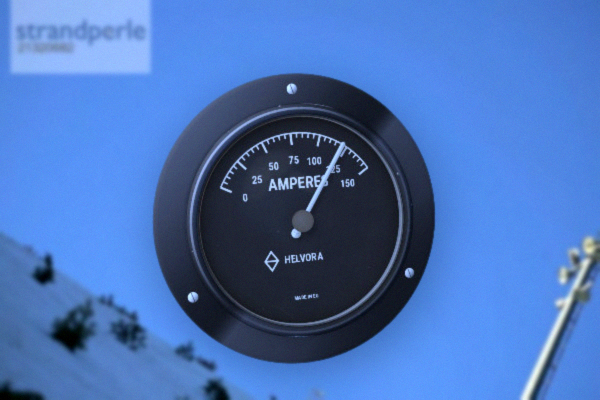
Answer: value=120 unit=A
